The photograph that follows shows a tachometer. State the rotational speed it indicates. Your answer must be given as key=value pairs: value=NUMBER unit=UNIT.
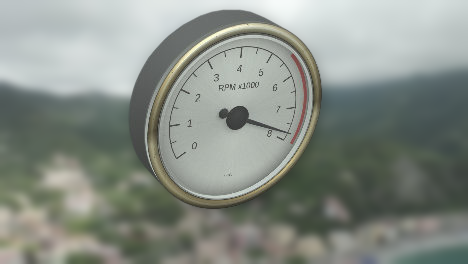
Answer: value=7750 unit=rpm
